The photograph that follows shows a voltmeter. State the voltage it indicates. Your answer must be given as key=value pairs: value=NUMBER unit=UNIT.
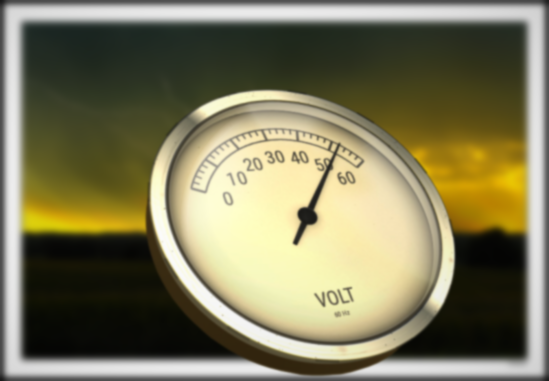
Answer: value=52 unit=V
